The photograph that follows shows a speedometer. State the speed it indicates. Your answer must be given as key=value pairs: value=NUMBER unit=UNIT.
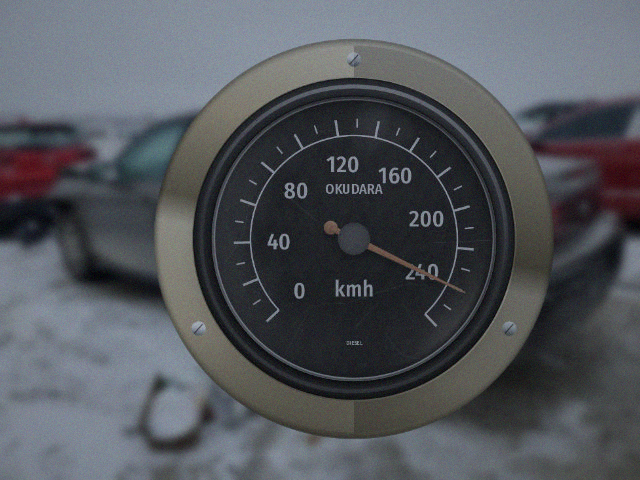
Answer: value=240 unit=km/h
